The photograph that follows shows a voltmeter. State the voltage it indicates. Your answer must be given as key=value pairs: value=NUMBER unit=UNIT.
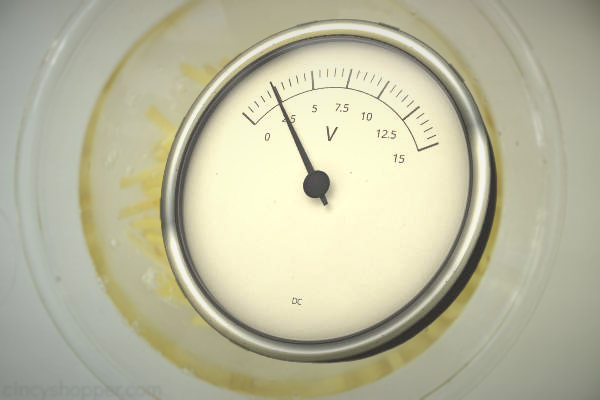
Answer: value=2.5 unit=V
